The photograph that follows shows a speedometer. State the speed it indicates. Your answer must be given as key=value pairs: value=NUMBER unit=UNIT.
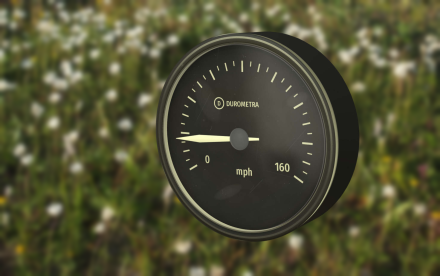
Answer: value=17.5 unit=mph
